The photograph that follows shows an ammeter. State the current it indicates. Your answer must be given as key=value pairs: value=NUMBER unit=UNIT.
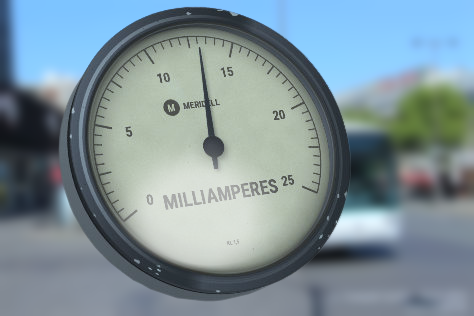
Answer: value=13 unit=mA
